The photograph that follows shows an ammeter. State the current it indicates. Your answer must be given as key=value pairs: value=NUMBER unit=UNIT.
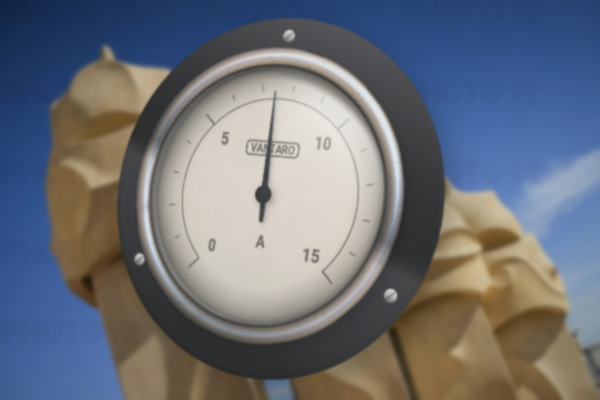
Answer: value=7.5 unit=A
